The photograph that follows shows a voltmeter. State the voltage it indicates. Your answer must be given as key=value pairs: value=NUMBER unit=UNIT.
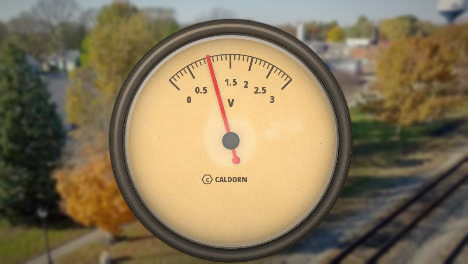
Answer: value=1 unit=V
